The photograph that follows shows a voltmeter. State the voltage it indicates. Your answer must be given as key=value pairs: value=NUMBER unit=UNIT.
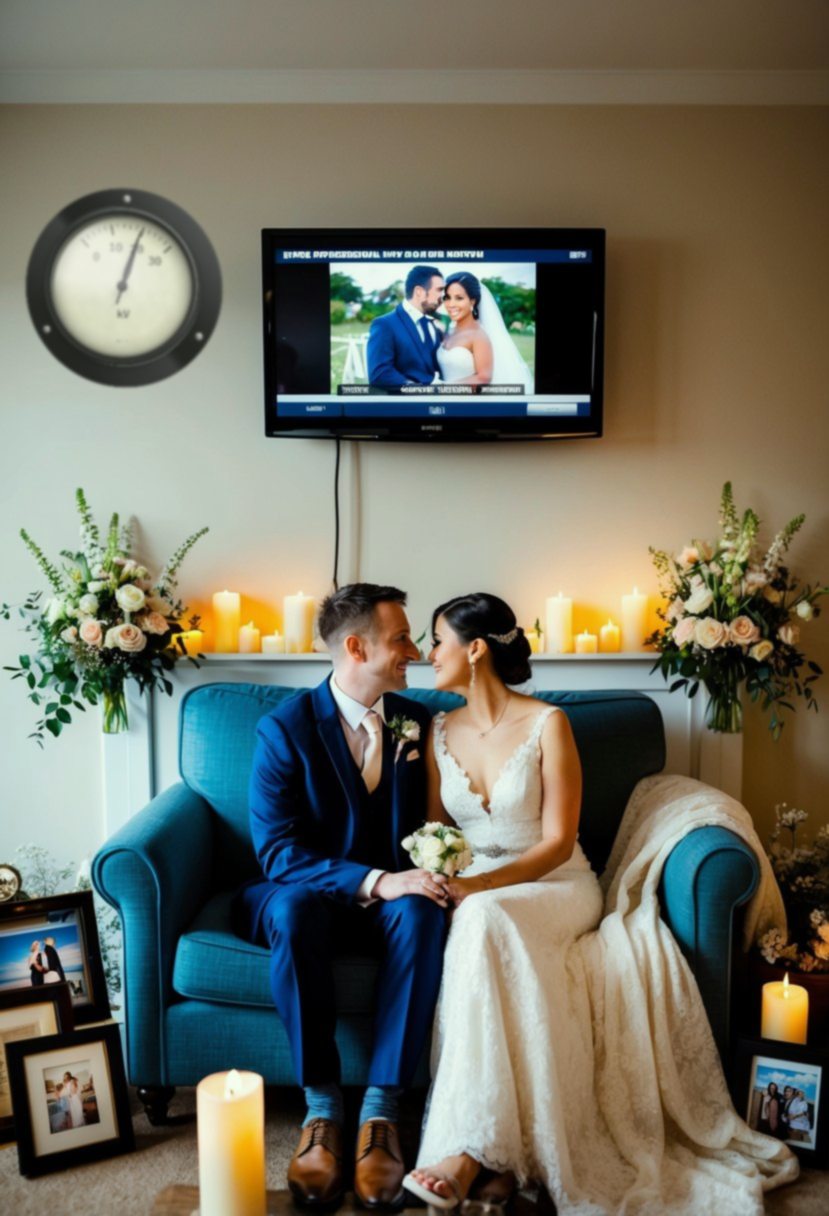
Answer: value=20 unit=kV
